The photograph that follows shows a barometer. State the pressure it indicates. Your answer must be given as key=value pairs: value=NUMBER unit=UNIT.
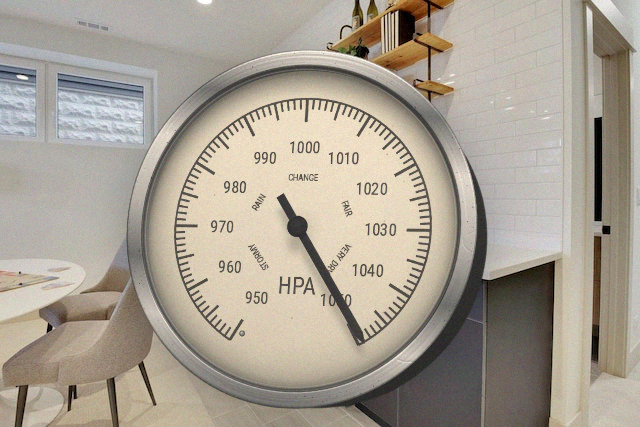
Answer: value=1049 unit=hPa
